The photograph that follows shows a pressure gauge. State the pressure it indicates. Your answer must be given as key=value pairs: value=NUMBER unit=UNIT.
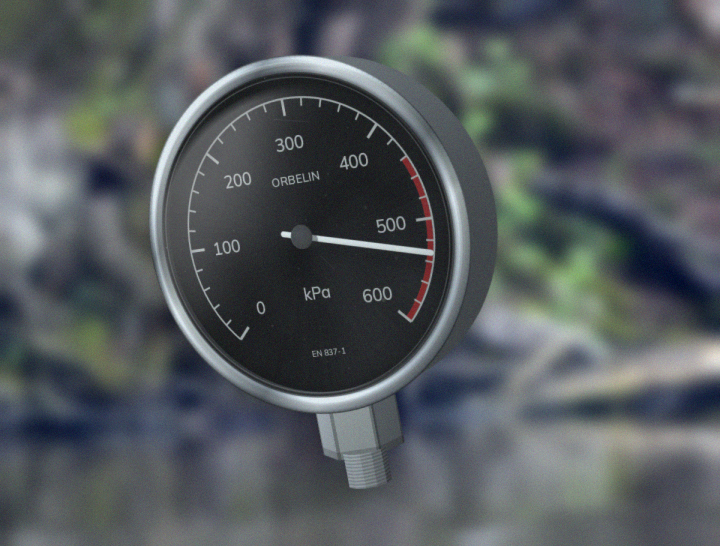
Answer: value=530 unit=kPa
